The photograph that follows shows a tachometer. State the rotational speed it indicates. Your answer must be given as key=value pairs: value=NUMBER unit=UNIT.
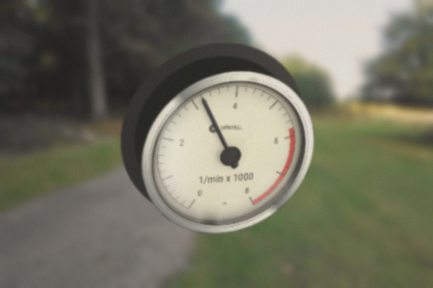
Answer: value=3200 unit=rpm
